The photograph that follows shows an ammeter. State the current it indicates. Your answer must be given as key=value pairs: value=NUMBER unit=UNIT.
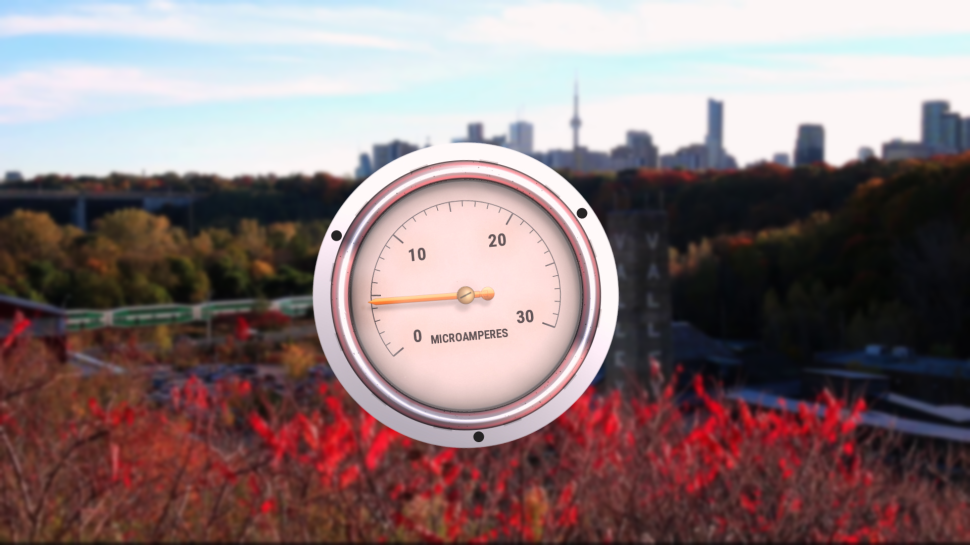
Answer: value=4.5 unit=µA
